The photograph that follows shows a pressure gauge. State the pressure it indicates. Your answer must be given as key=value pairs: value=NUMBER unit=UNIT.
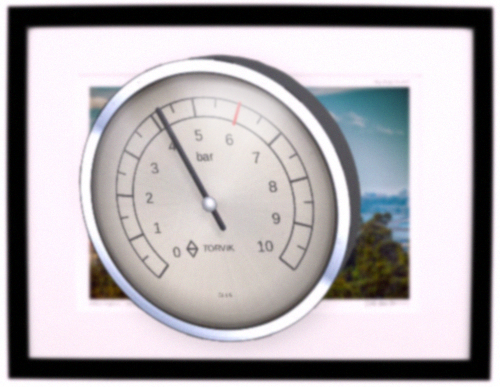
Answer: value=4.25 unit=bar
